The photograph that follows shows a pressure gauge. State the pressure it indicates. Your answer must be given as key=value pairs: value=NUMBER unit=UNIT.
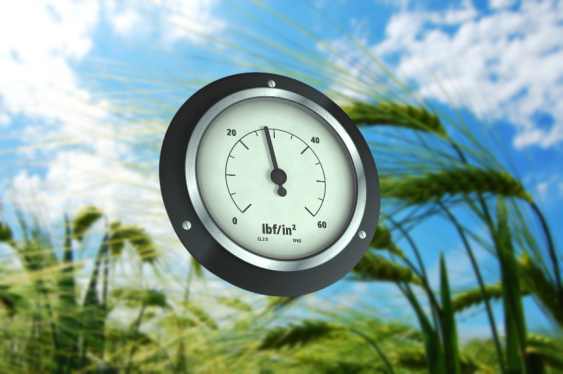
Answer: value=27.5 unit=psi
